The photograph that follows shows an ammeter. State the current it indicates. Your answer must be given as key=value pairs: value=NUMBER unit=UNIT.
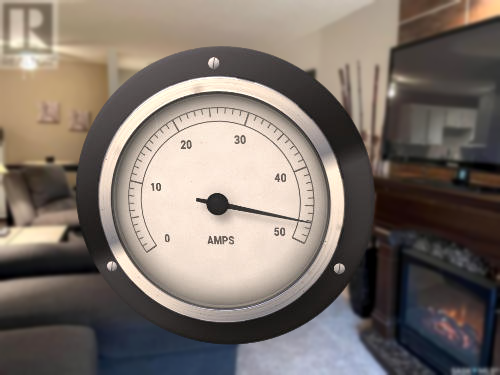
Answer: value=47 unit=A
